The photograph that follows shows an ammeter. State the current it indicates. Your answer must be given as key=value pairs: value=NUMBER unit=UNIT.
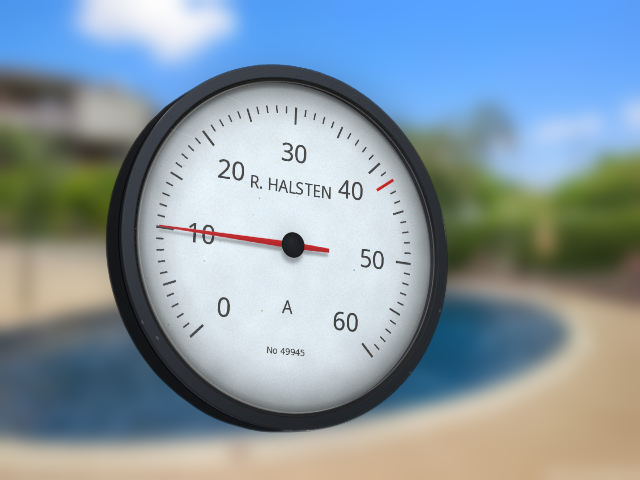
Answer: value=10 unit=A
